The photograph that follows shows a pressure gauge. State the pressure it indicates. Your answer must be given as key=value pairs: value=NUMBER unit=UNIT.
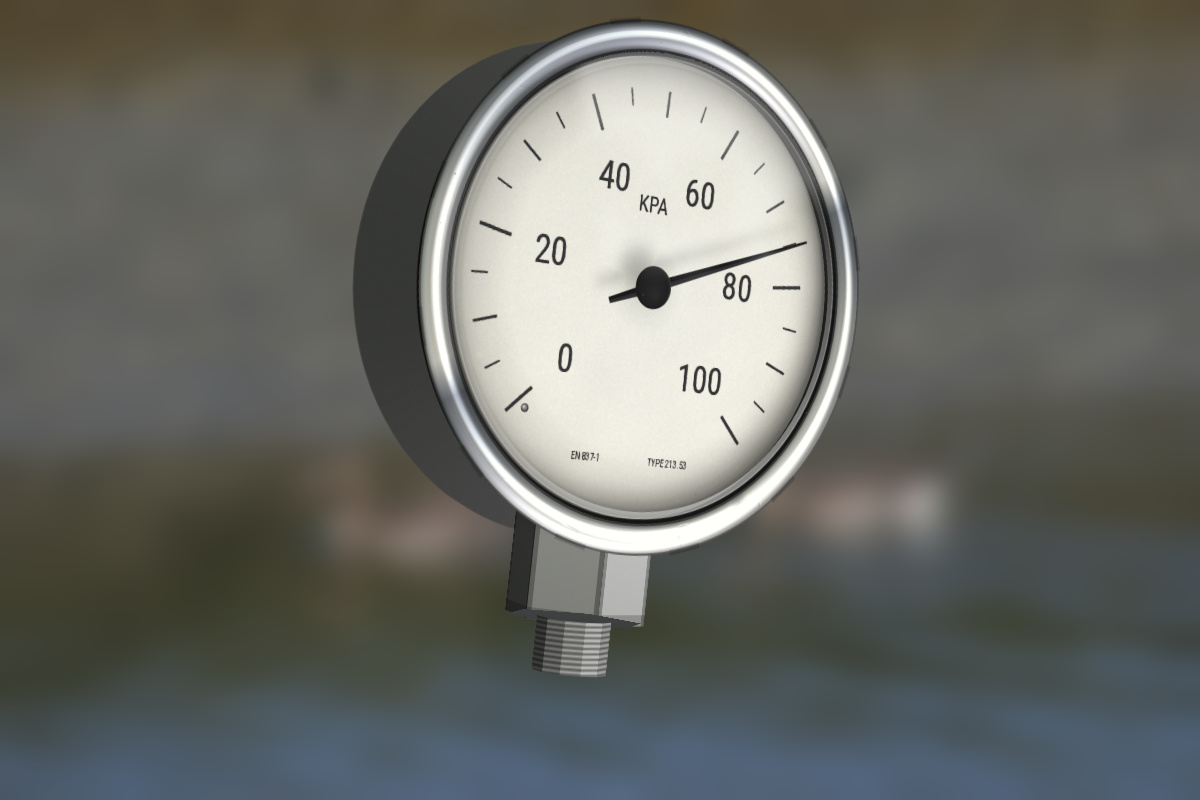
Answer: value=75 unit=kPa
